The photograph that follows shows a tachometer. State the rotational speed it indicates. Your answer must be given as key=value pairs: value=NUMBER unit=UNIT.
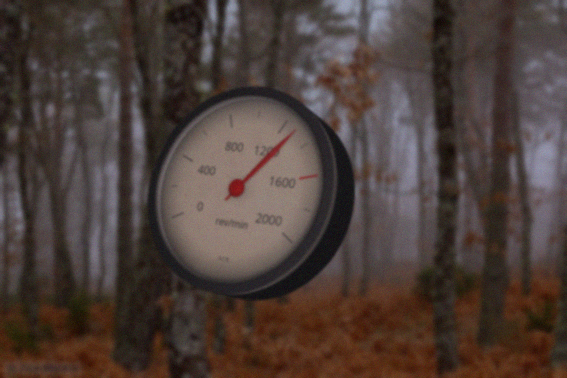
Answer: value=1300 unit=rpm
